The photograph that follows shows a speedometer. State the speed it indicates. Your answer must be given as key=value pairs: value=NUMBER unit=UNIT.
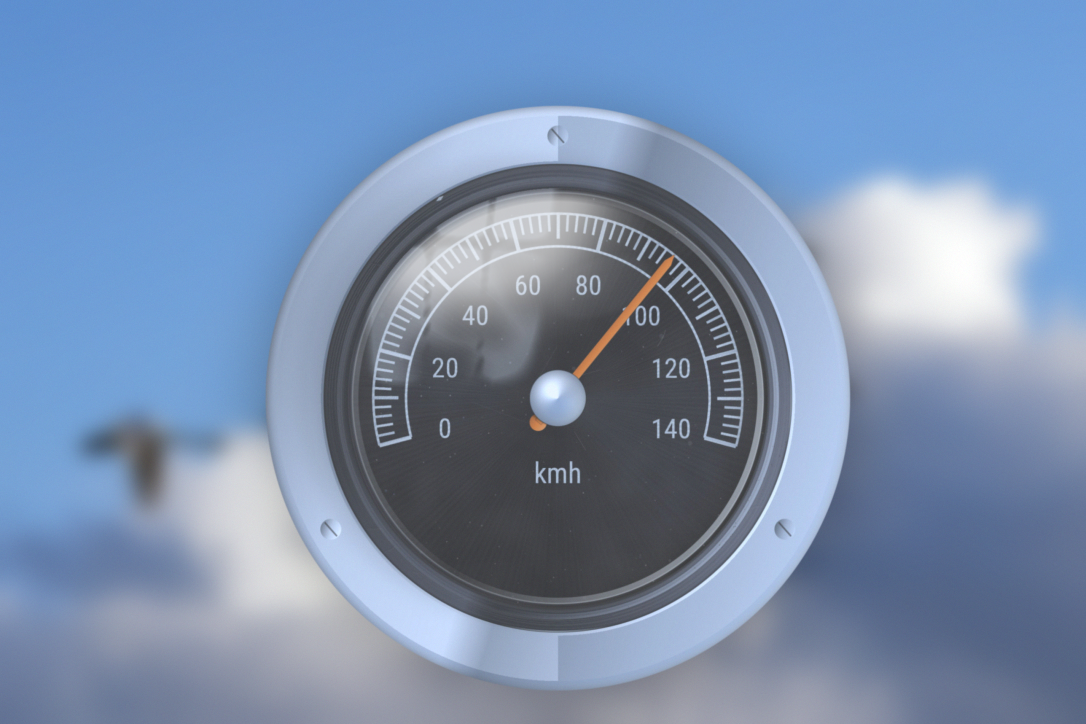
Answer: value=96 unit=km/h
